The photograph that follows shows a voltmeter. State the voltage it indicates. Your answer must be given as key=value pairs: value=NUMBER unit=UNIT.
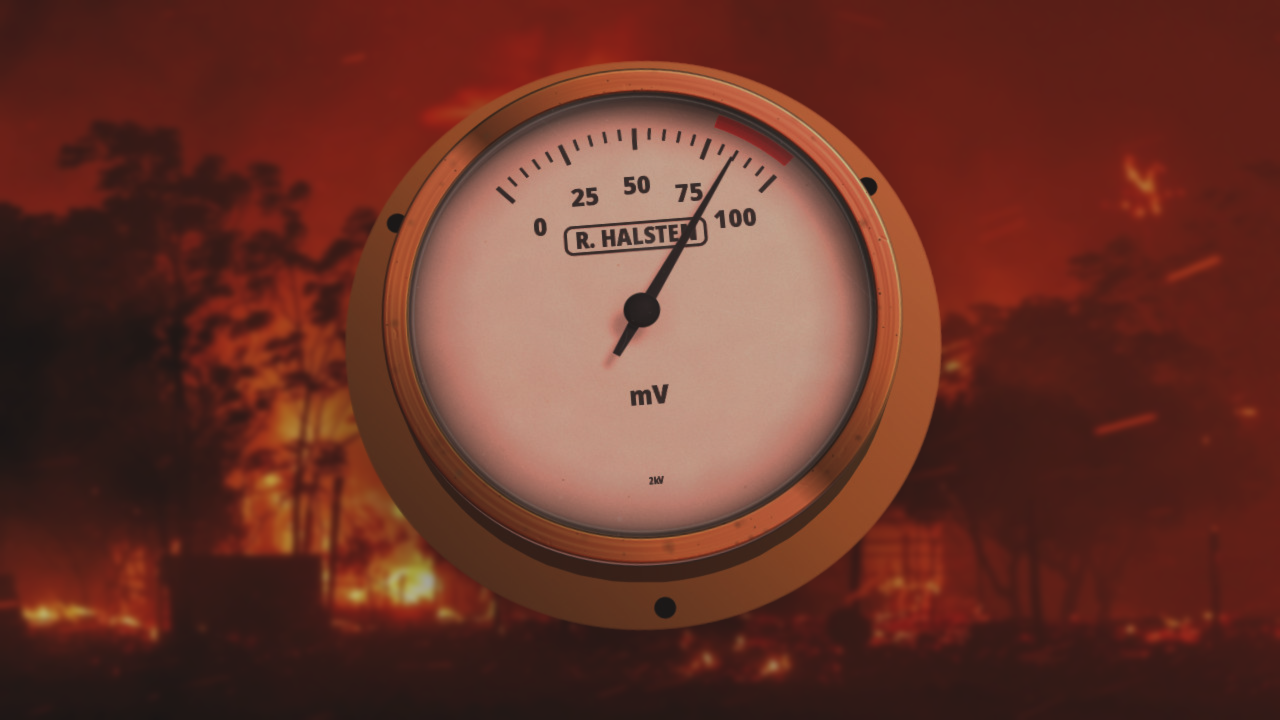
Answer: value=85 unit=mV
